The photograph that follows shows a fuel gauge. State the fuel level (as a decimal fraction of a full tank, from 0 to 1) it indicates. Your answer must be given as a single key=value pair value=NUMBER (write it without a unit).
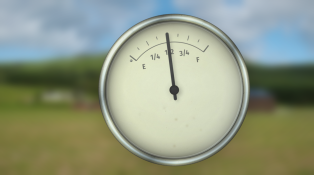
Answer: value=0.5
